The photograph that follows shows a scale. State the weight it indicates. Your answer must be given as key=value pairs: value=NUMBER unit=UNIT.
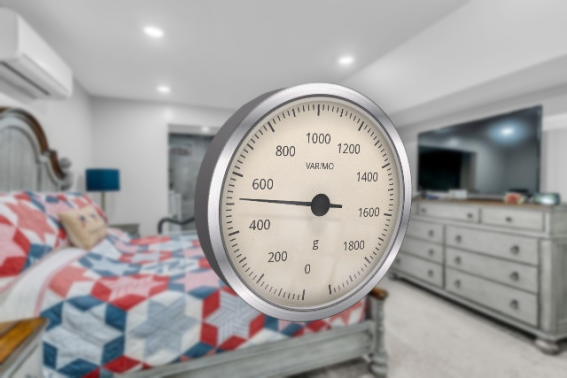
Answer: value=520 unit=g
